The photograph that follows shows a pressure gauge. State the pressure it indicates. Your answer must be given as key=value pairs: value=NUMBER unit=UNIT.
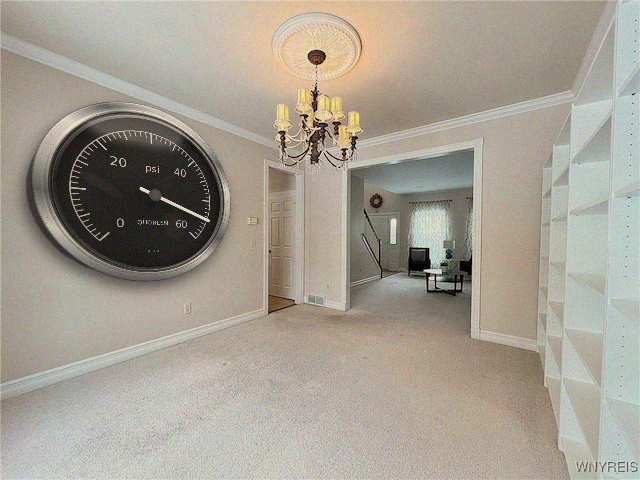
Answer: value=55 unit=psi
